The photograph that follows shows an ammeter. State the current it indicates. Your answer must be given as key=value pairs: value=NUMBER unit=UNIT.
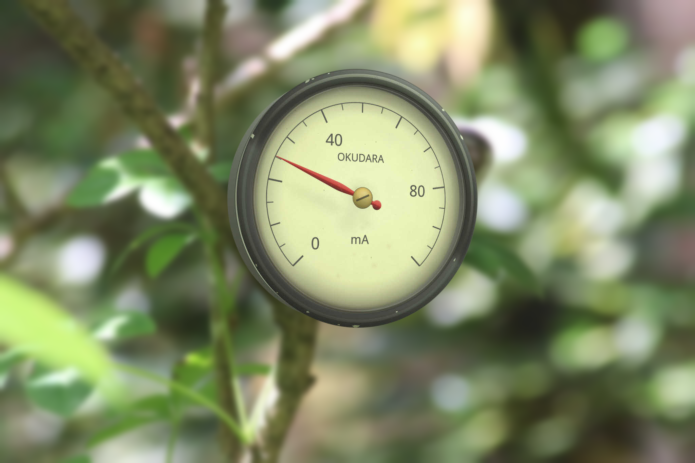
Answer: value=25 unit=mA
